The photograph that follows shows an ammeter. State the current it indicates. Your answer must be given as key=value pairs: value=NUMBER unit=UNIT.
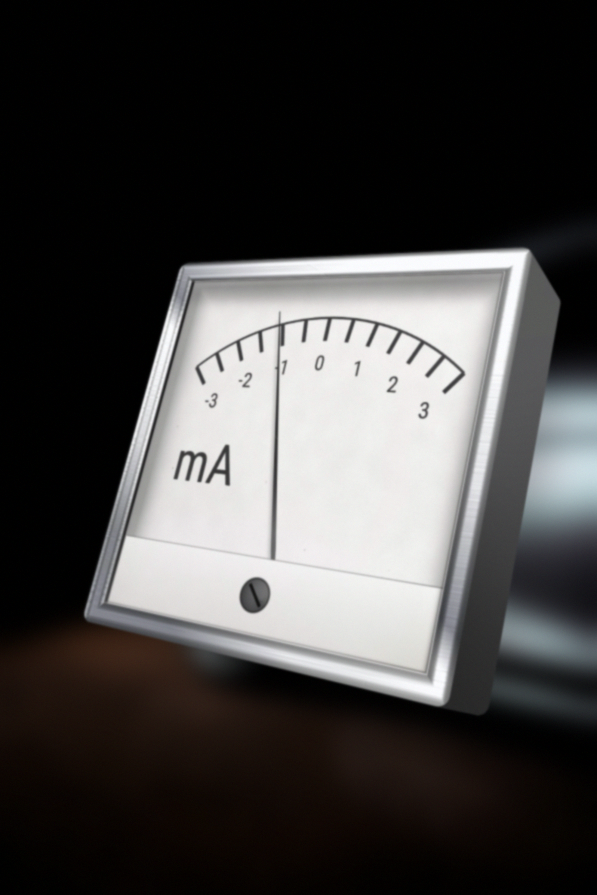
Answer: value=-1 unit=mA
